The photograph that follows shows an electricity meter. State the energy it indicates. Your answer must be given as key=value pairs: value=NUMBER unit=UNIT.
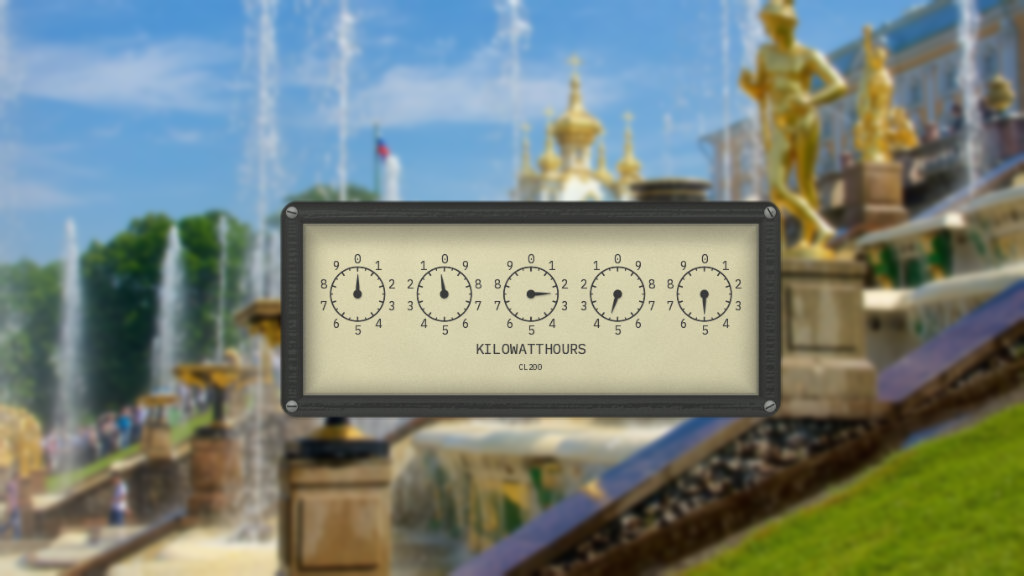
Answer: value=245 unit=kWh
